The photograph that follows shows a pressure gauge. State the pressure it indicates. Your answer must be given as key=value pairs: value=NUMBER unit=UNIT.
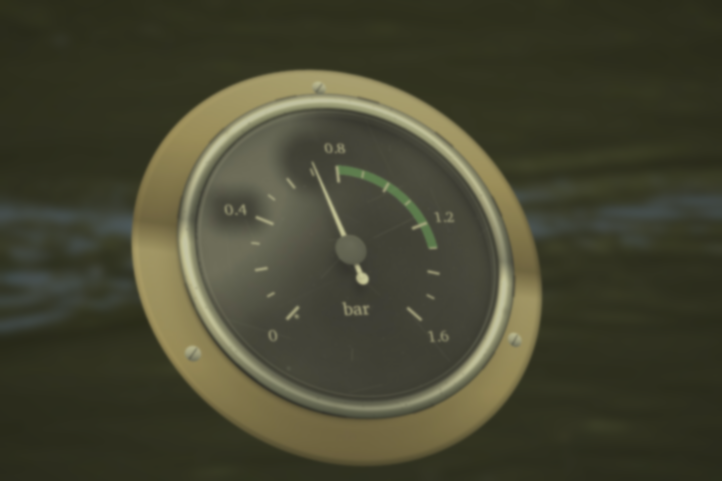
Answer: value=0.7 unit=bar
